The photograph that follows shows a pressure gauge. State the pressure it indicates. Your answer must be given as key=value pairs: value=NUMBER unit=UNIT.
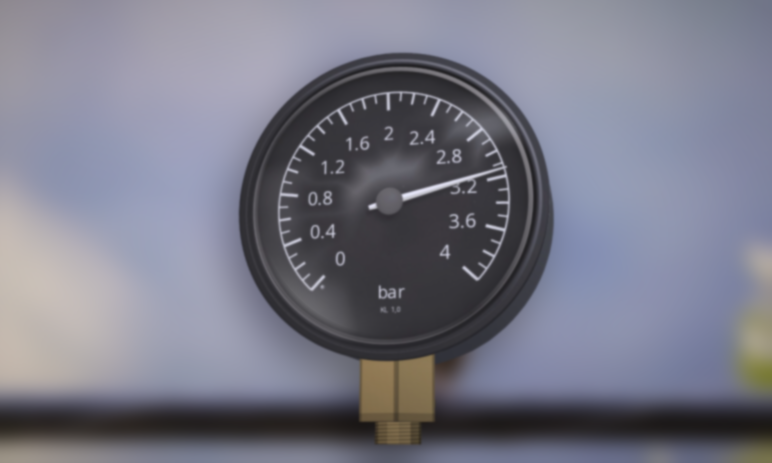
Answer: value=3.15 unit=bar
